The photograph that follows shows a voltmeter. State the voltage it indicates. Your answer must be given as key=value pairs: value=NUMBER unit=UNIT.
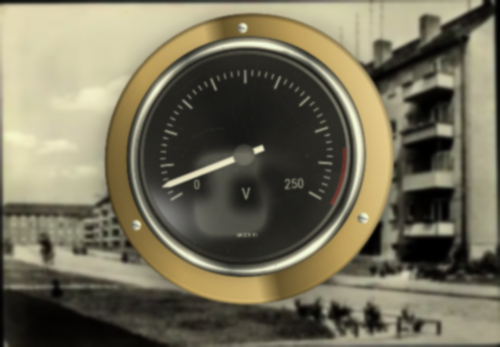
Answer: value=10 unit=V
